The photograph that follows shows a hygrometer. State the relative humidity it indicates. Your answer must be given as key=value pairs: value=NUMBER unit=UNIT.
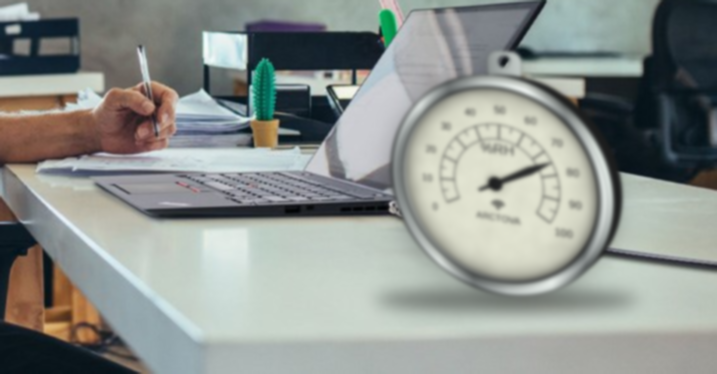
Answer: value=75 unit=%
